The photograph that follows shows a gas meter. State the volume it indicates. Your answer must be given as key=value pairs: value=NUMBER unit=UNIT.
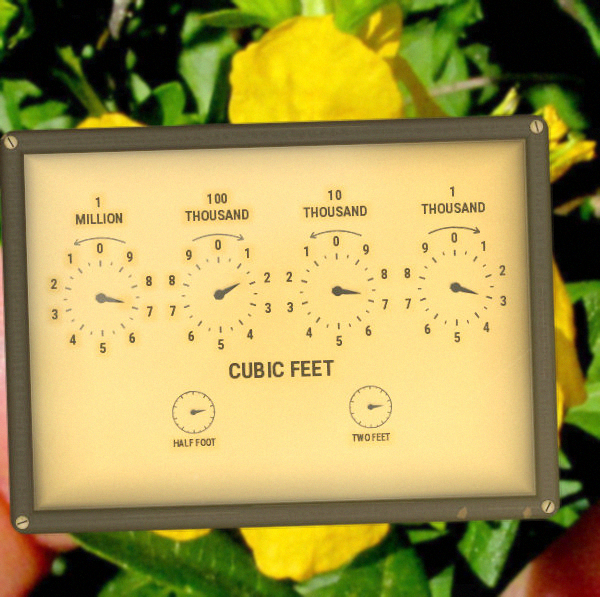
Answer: value=717300 unit=ft³
